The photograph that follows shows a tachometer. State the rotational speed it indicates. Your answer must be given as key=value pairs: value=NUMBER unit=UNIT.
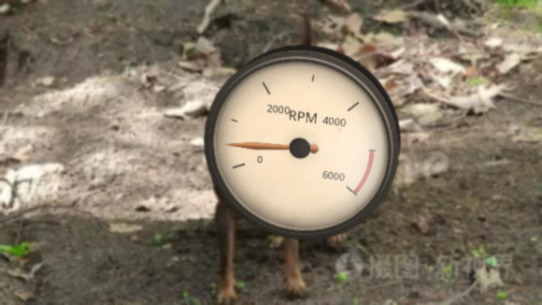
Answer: value=500 unit=rpm
